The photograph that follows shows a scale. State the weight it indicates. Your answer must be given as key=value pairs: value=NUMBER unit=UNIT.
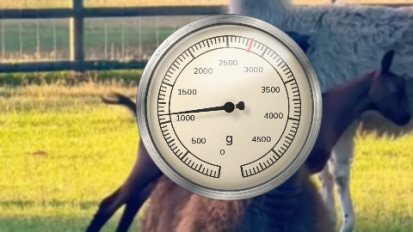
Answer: value=1100 unit=g
